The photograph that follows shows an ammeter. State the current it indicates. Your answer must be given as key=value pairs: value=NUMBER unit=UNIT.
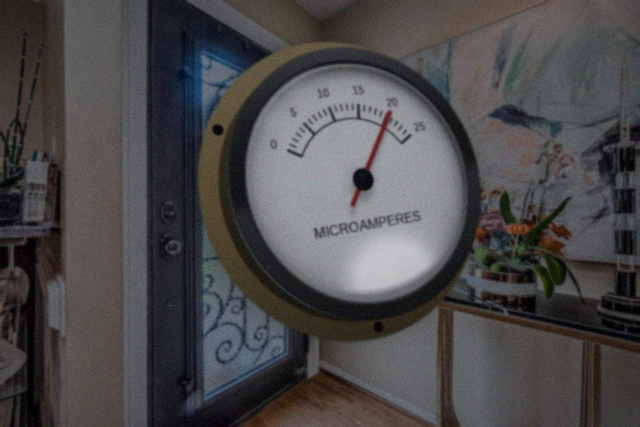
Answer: value=20 unit=µA
